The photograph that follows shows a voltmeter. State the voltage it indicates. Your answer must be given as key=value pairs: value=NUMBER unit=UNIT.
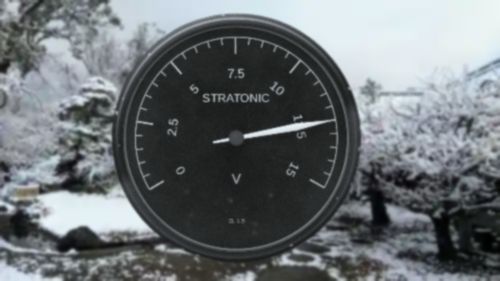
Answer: value=12.5 unit=V
